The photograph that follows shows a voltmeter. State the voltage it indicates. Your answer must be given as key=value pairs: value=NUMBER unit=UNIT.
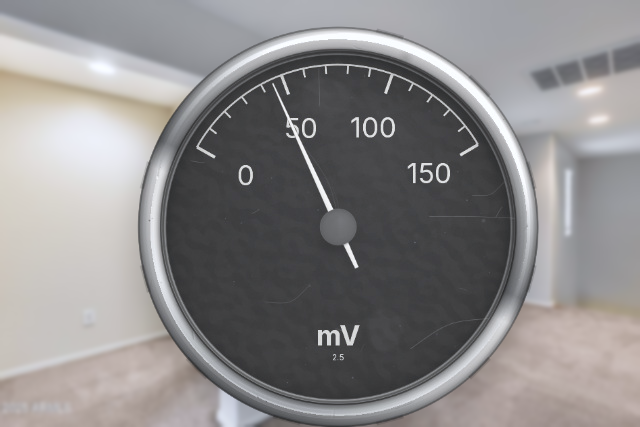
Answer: value=45 unit=mV
